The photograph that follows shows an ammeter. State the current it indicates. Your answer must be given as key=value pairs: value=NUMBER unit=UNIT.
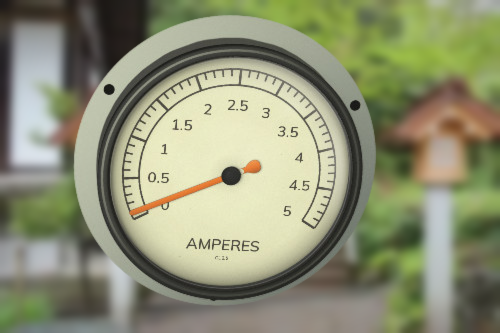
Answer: value=0.1 unit=A
